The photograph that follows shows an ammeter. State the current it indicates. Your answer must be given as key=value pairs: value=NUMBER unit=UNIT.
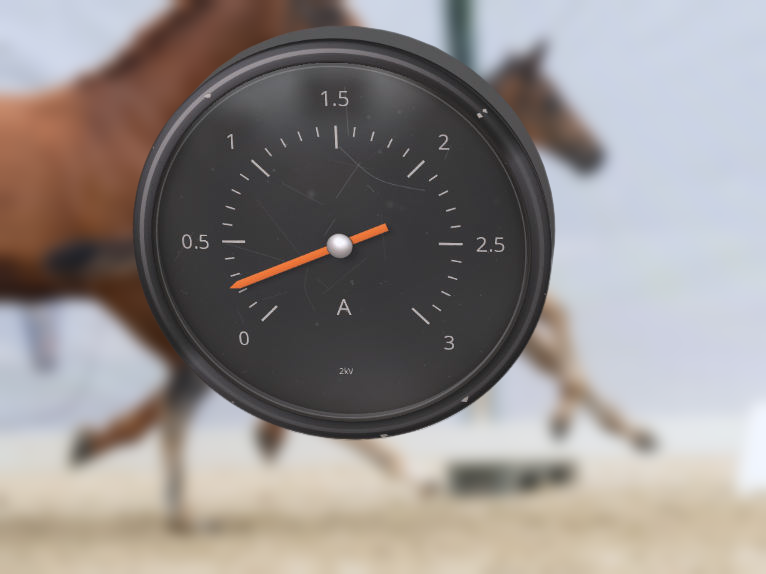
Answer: value=0.25 unit=A
